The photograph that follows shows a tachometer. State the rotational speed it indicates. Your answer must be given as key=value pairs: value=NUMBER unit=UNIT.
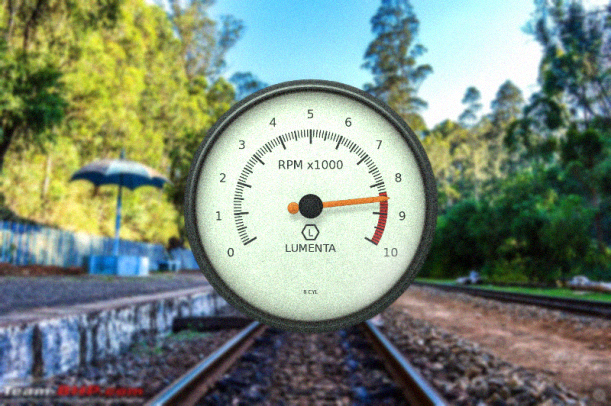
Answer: value=8500 unit=rpm
